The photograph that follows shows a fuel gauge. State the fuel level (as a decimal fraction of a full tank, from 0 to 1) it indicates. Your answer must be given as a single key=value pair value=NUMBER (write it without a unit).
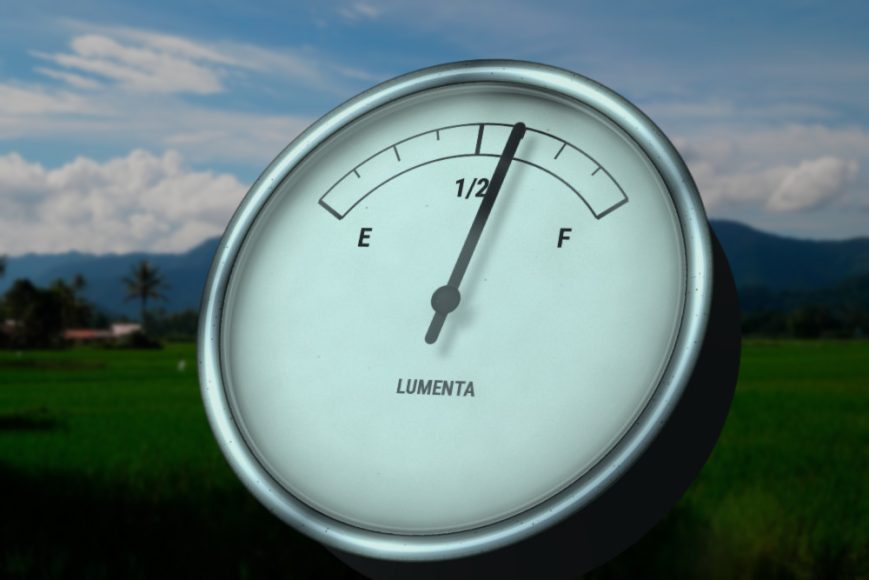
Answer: value=0.625
